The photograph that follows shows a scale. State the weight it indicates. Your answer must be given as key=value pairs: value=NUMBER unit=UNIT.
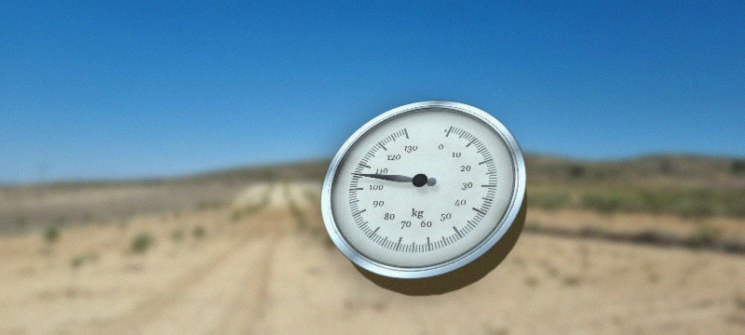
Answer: value=105 unit=kg
